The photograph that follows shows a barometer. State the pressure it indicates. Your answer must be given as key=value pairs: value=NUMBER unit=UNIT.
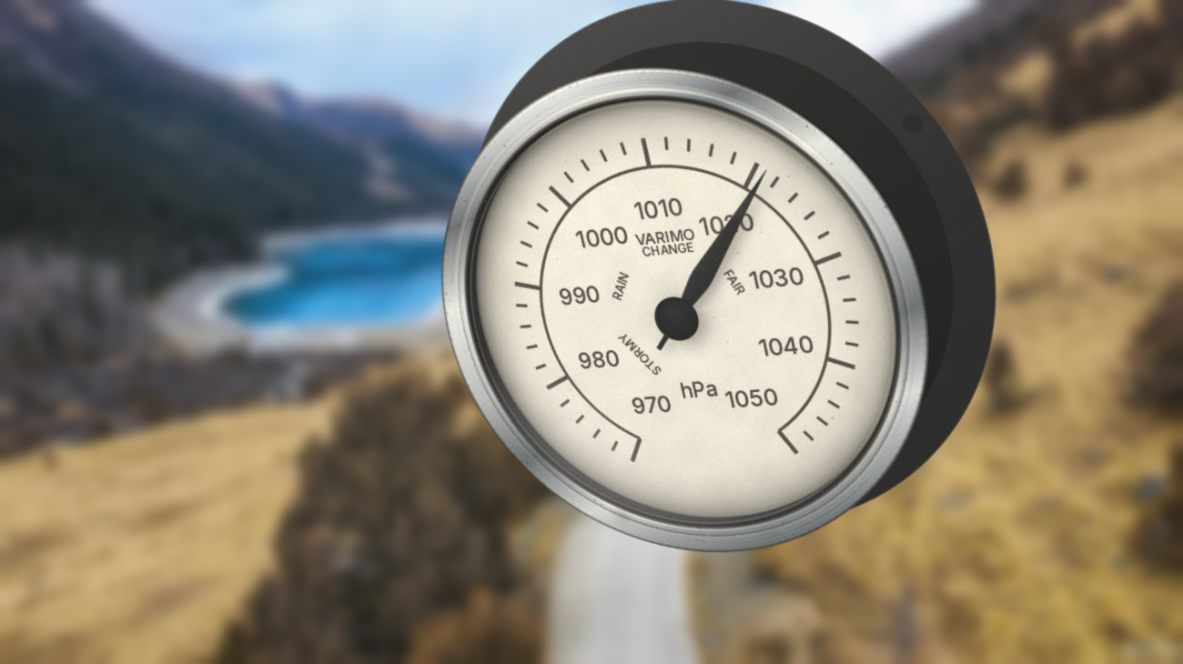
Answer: value=1021 unit=hPa
